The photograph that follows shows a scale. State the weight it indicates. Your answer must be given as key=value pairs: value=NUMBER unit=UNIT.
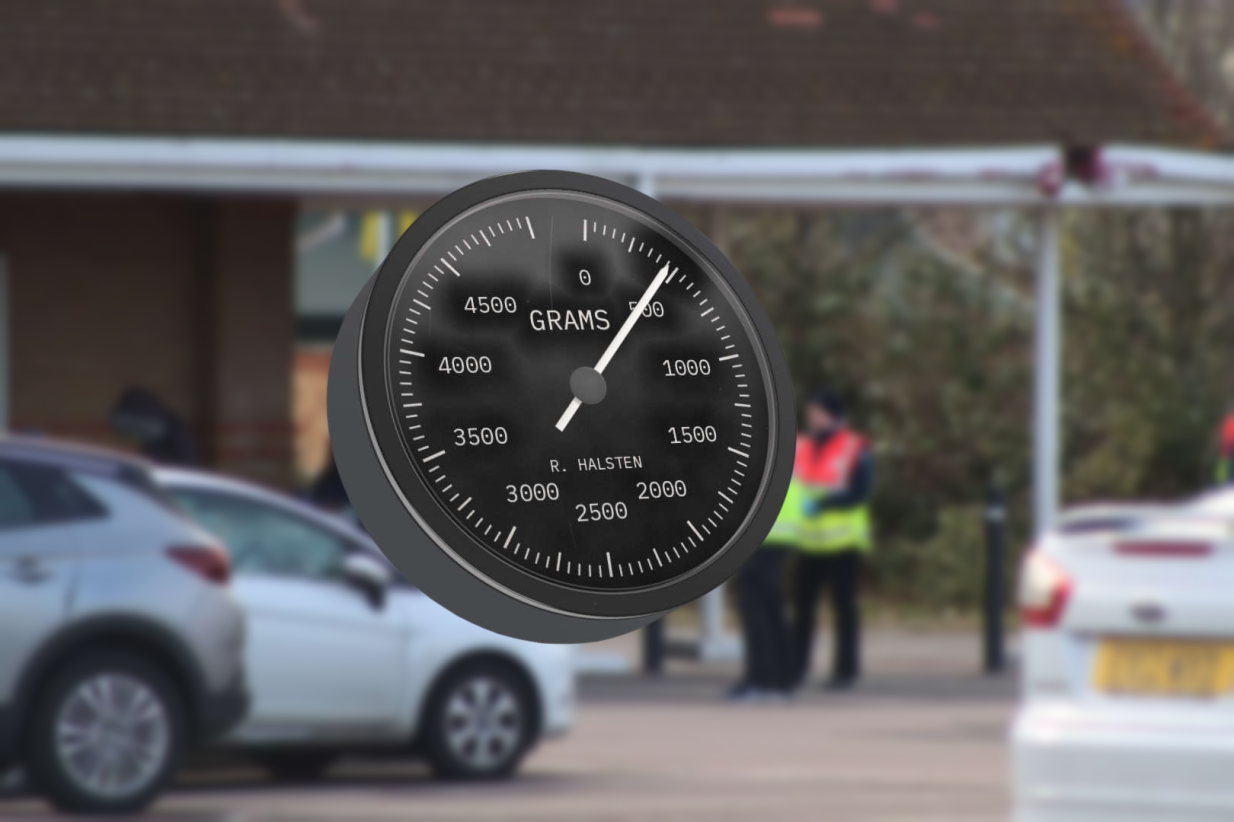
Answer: value=450 unit=g
